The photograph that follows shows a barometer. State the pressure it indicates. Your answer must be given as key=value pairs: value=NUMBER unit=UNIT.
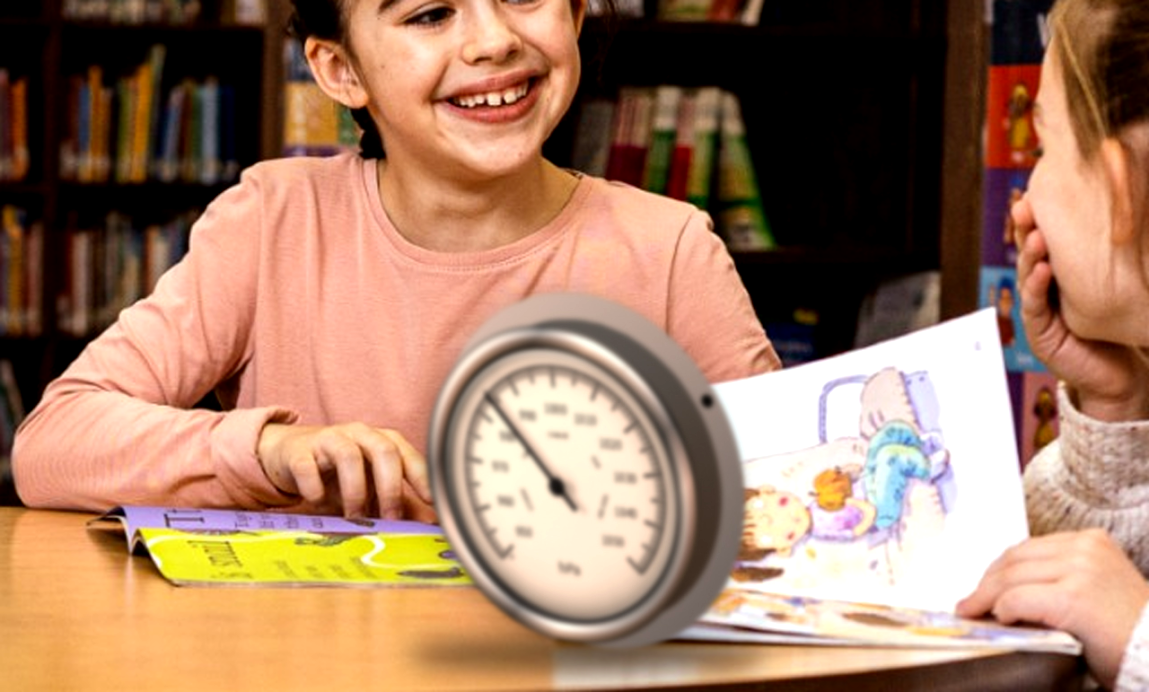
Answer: value=985 unit=hPa
